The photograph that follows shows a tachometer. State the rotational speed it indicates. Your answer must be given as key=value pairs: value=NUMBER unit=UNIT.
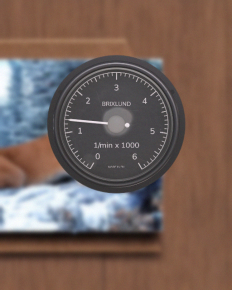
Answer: value=1300 unit=rpm
